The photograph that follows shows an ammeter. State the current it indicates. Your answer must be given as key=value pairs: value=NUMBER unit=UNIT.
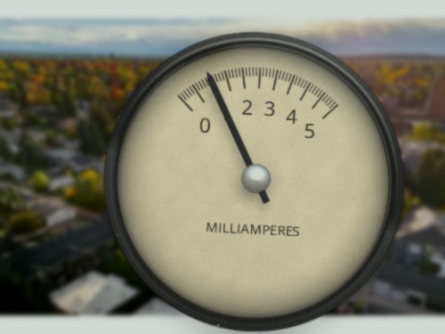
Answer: value=1 unit=mA
